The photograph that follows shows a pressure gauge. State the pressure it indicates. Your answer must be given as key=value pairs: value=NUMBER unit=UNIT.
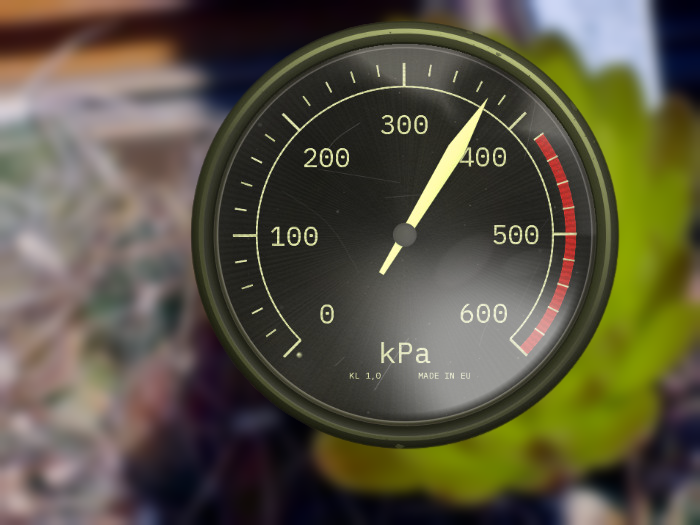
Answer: value=370 unit=kPa
